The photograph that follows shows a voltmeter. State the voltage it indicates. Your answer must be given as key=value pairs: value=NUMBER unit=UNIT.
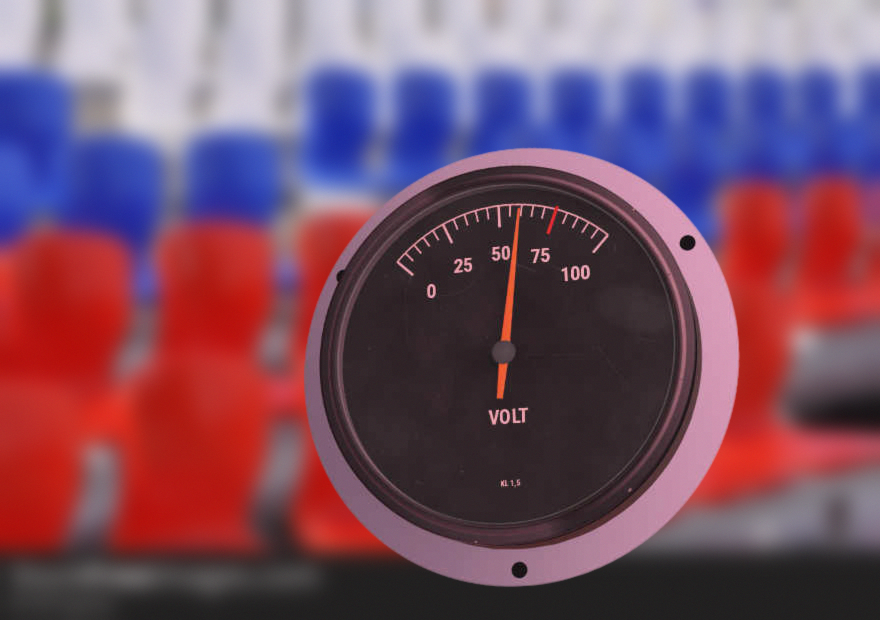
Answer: value=60 unit=V
